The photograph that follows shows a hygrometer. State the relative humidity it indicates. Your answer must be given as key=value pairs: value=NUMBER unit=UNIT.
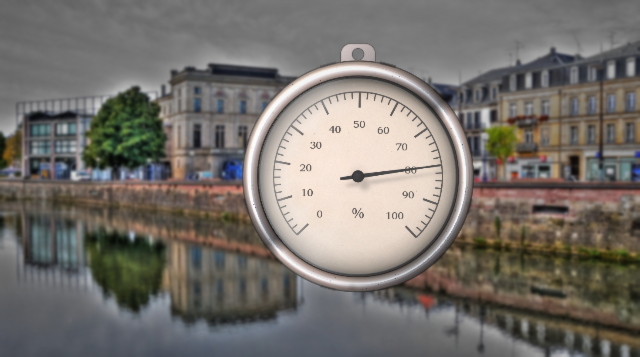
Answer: value=80 unit=%
